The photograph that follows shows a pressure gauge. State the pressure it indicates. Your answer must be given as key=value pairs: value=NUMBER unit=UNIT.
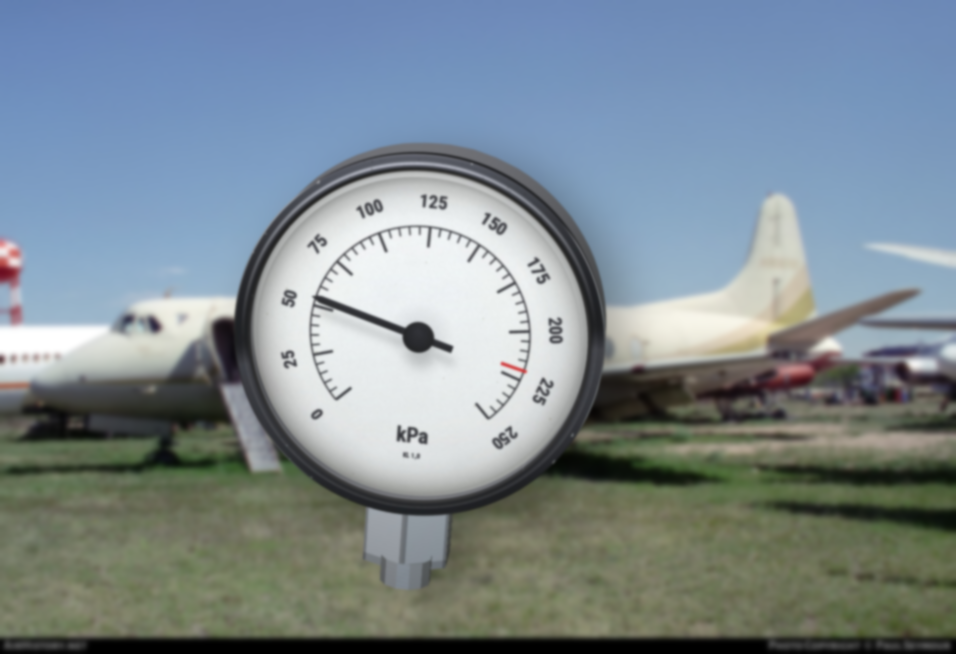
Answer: value=55 unit=kPa
